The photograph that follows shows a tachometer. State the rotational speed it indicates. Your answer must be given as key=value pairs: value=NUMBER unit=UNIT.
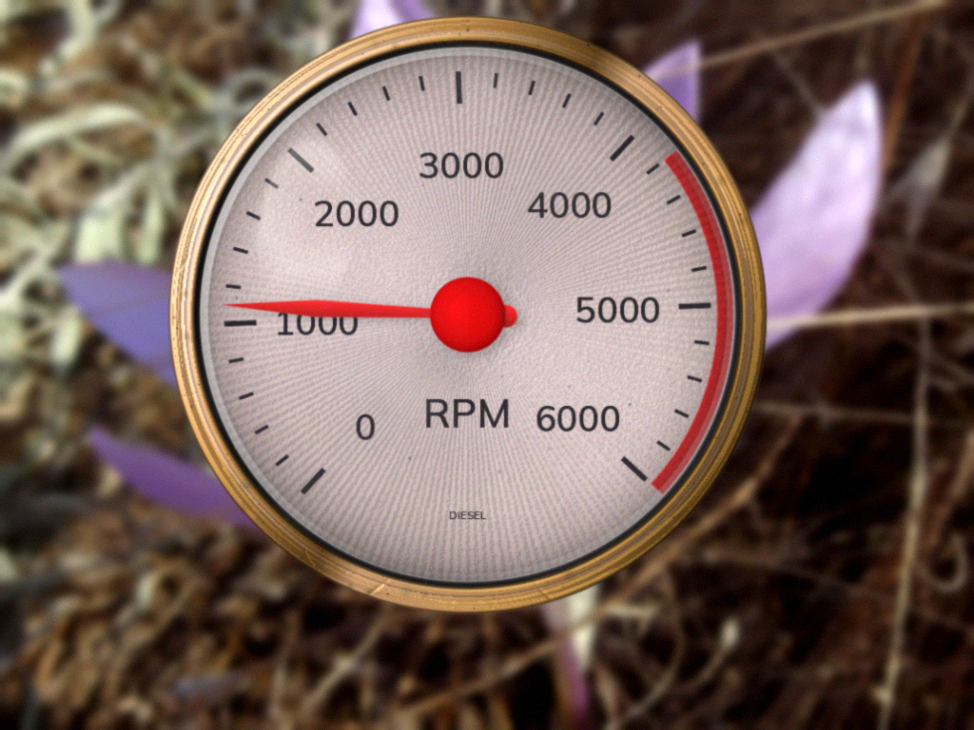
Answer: value=1100 unit=rpm
